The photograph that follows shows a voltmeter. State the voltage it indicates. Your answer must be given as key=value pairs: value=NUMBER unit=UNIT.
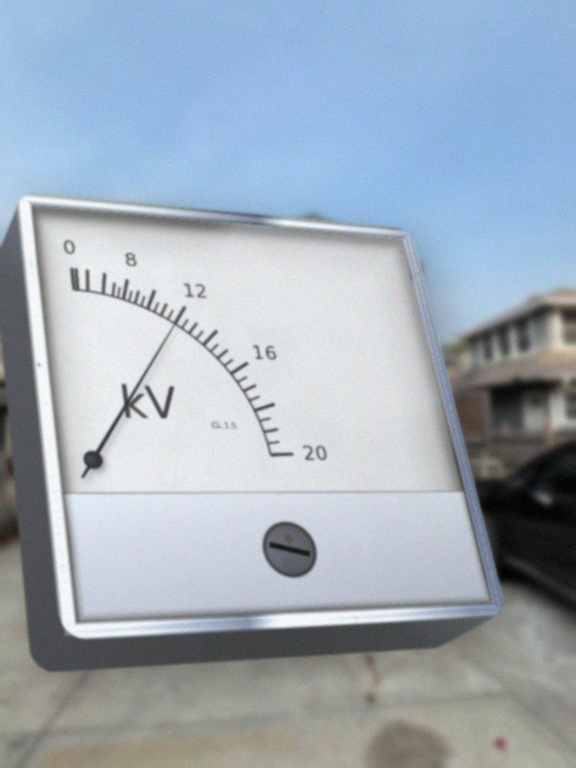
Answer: value=12 unit=kV
